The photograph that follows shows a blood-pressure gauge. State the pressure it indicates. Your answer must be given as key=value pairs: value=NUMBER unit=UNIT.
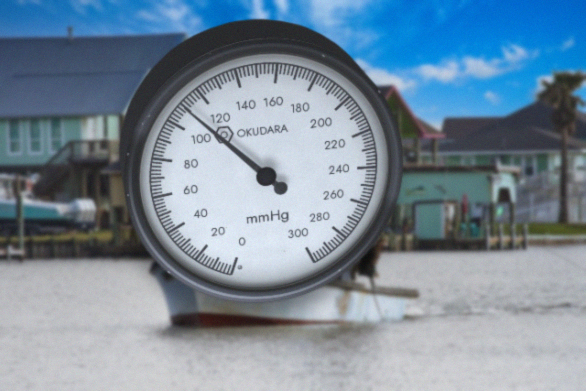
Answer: value=110 unit=mmHg
